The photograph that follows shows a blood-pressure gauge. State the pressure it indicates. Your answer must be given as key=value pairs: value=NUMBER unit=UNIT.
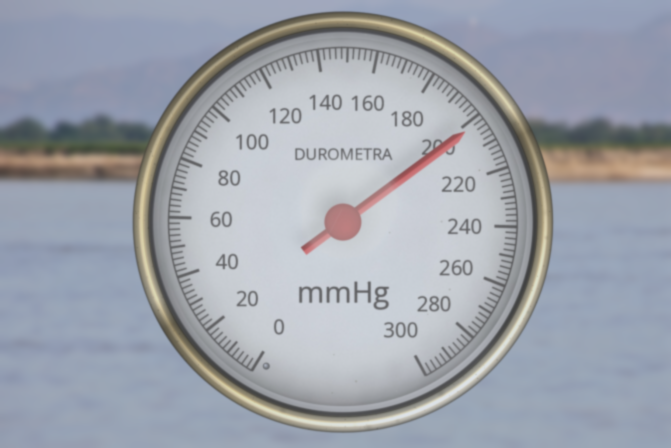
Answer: value=202 unit=mmHg
